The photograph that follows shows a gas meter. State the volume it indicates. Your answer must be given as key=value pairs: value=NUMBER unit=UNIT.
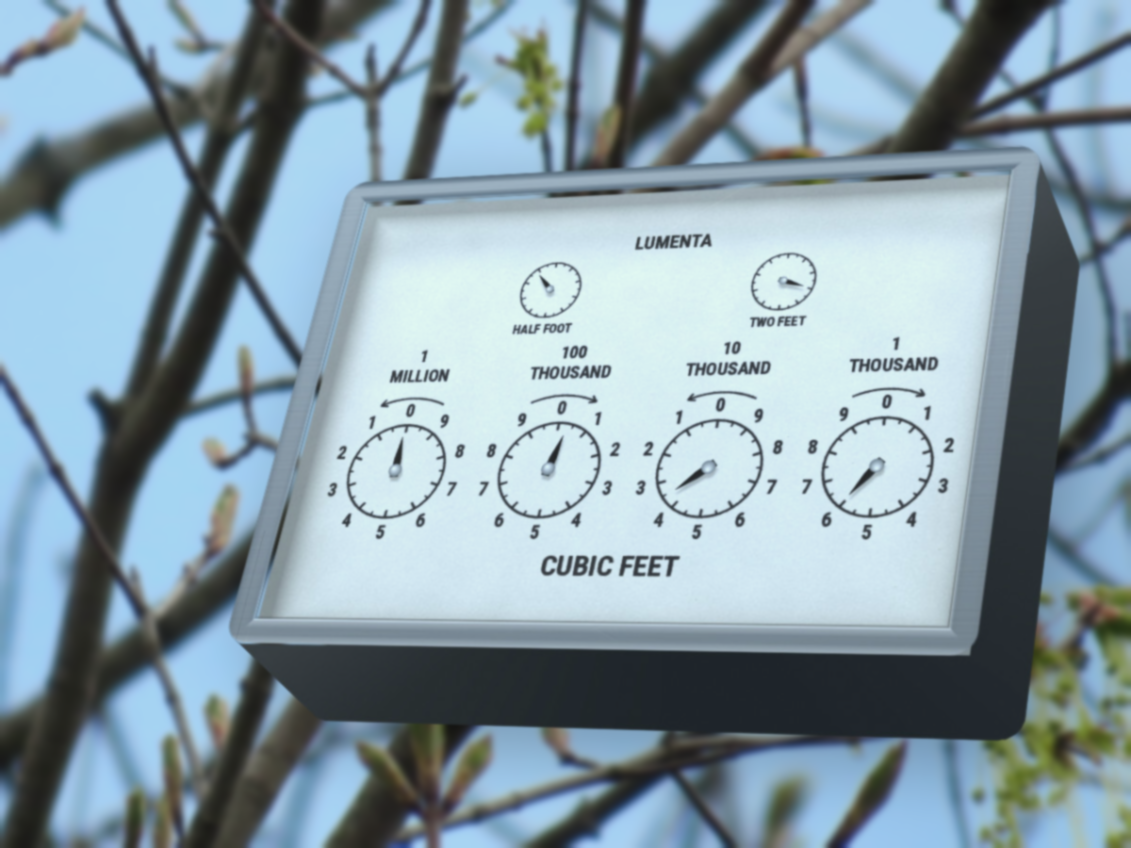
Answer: value=3600 unit=ft³
